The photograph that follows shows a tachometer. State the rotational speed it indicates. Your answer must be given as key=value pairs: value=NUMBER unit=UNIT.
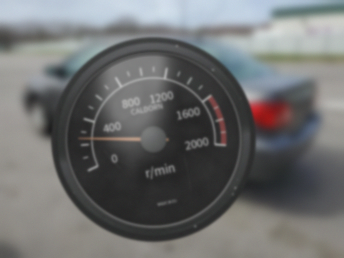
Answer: value=250 unit=rpm
